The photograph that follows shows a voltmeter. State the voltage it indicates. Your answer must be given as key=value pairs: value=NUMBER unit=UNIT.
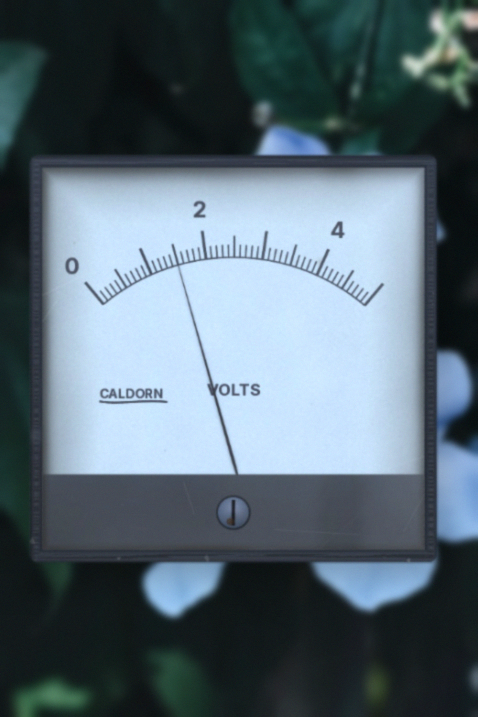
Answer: value=1.5 unit=V
